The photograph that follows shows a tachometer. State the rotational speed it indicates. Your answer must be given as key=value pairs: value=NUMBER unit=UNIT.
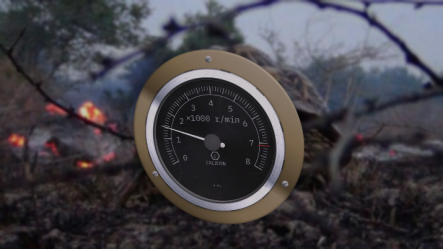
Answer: value=1500 unit=rpm
